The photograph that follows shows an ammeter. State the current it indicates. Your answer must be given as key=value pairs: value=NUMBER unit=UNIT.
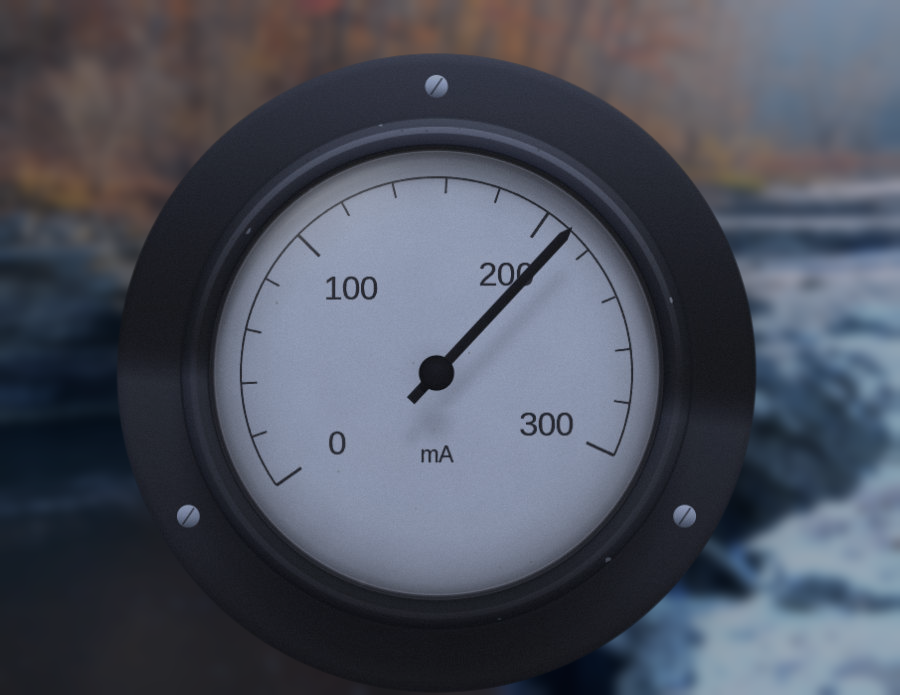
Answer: value=210 unit=mA
